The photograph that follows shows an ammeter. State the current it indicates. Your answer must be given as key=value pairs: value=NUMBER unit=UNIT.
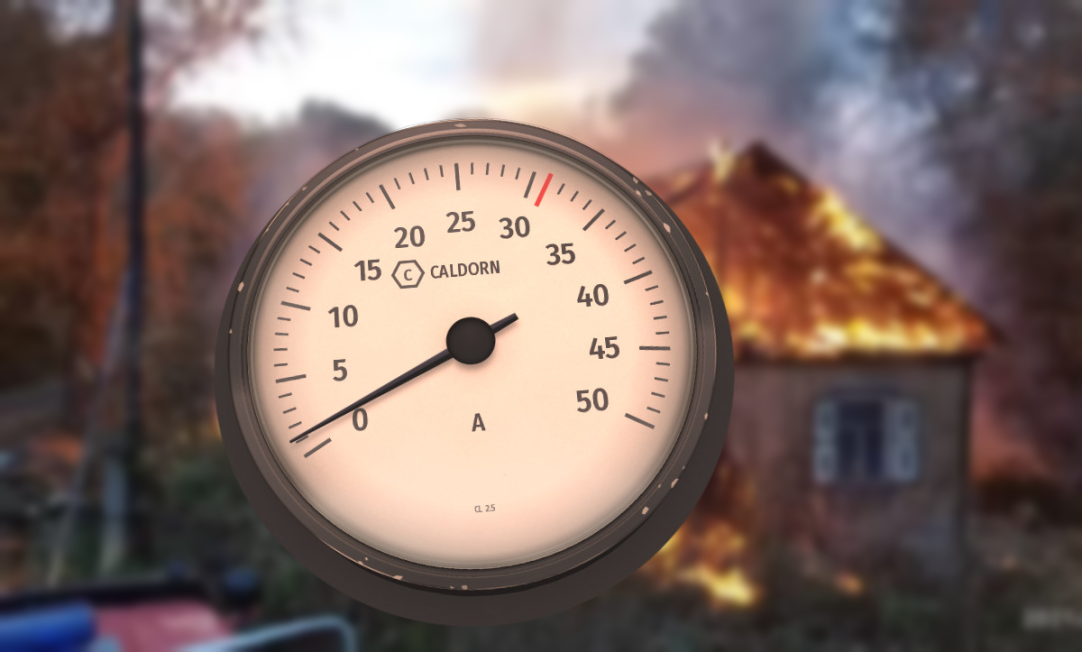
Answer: value=1 unit=A
